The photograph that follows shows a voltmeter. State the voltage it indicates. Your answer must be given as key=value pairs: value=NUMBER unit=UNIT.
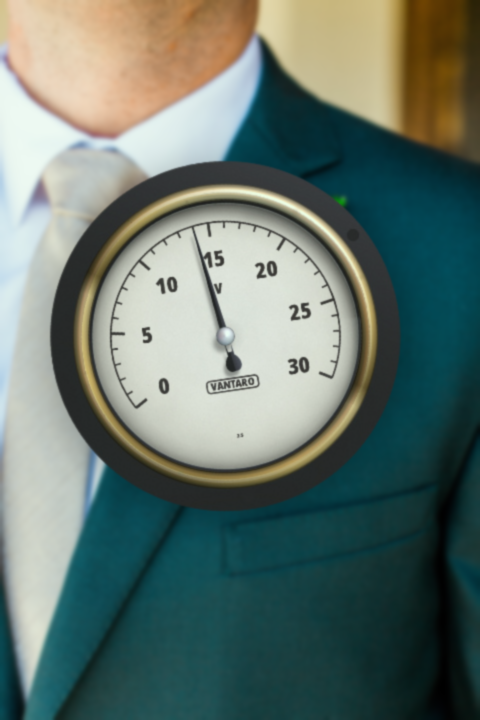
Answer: value=14 unit=V
